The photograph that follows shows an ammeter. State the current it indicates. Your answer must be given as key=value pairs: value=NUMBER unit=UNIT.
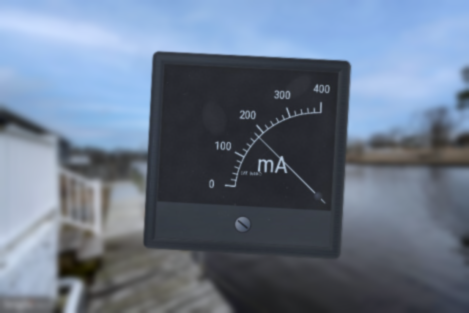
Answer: value=180 unit=mA
